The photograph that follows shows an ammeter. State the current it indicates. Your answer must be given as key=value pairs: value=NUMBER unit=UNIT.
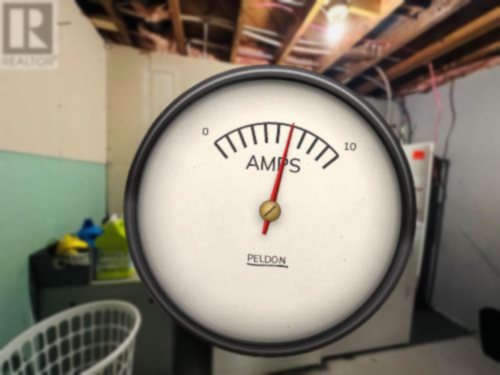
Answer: value=6 unit=A
